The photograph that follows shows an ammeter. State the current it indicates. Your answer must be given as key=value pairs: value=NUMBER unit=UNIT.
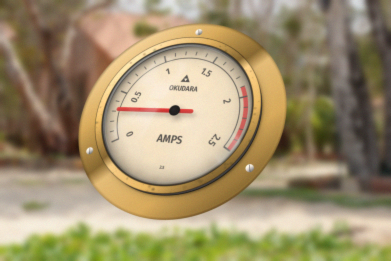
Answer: value=0.3 unit=A
